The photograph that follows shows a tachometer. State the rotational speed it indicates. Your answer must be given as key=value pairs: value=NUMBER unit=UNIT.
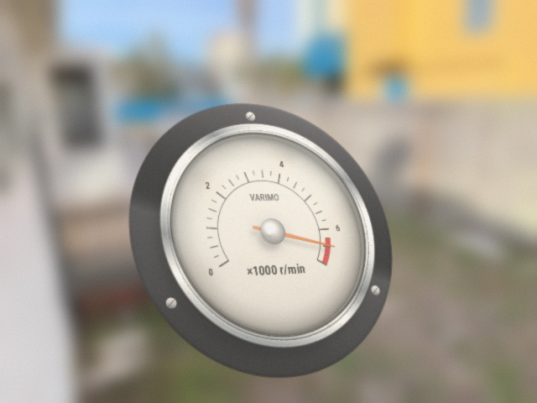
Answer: value=6500 unit=rpm
